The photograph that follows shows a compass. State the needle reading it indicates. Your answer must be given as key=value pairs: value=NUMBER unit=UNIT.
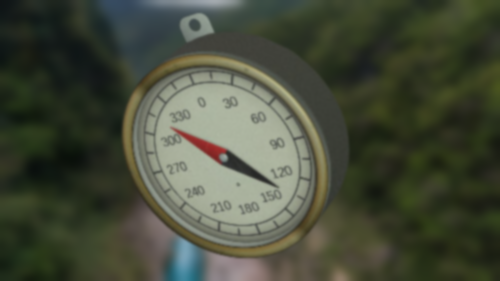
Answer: value=315 unit=°
